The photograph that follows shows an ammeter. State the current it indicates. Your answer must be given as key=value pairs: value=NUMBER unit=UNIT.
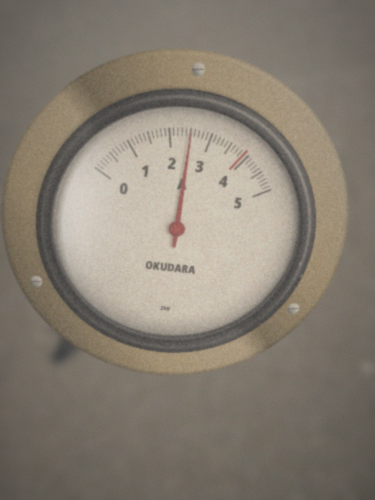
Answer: value=2.5 unit=A
